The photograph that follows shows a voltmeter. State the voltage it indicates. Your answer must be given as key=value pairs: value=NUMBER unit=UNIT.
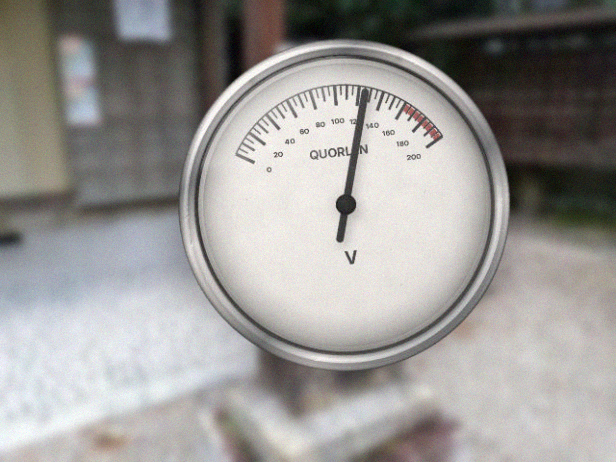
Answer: value=125 unit=V
